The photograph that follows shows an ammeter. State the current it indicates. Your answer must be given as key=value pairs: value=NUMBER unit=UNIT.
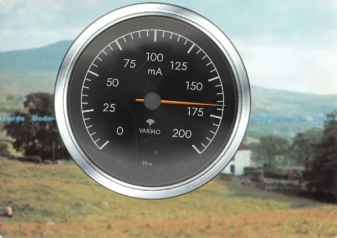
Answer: value=167.5 unit=mA
